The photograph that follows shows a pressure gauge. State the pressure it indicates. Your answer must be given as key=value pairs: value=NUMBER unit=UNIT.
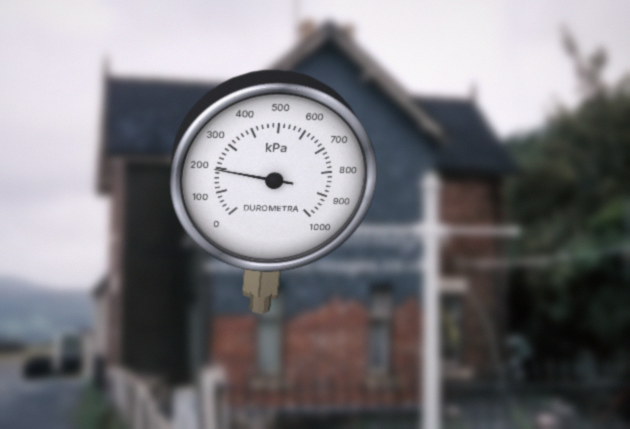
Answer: value=200 unit=kPa
